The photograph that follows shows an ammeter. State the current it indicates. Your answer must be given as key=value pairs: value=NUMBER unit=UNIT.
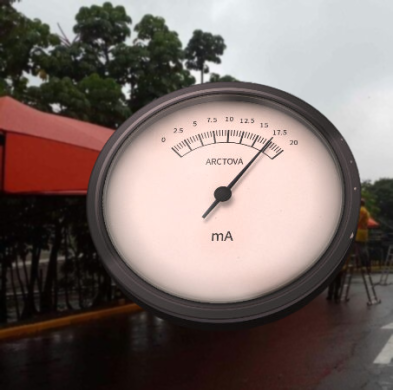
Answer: value=17.5 unit=mA
